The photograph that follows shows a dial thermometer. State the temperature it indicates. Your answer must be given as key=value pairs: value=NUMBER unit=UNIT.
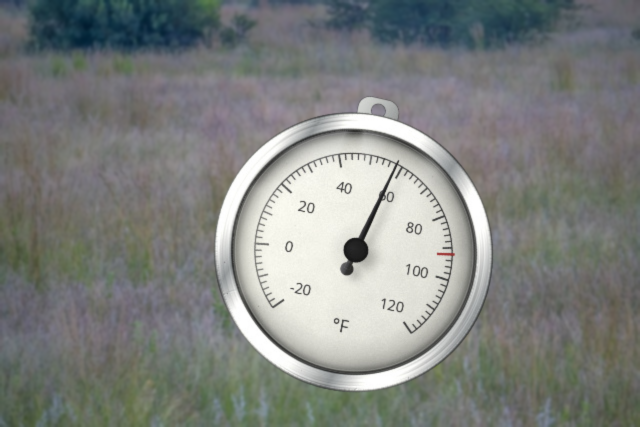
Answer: value=58 unit=°F
